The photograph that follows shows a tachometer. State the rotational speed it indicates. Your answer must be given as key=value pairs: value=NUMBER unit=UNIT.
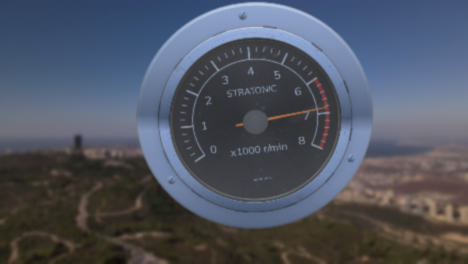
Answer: value=6800 unit=rpm
